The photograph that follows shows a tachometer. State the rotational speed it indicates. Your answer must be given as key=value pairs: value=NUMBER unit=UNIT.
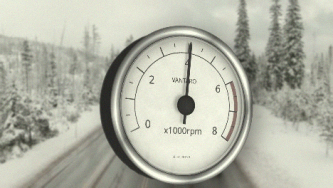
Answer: value=4000 unit=rpm
